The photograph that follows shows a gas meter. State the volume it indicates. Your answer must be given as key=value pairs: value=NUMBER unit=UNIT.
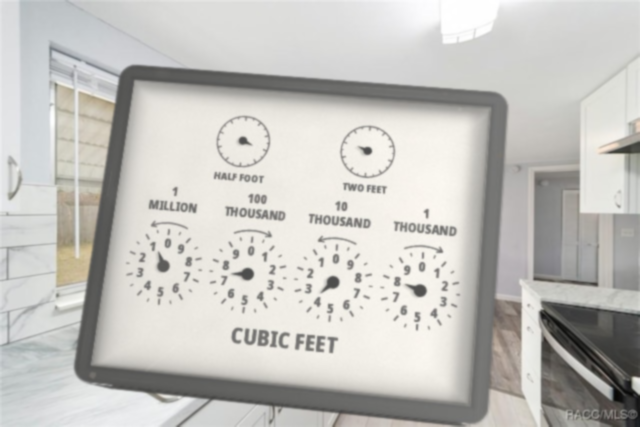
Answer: value=73800 unit=ft³
